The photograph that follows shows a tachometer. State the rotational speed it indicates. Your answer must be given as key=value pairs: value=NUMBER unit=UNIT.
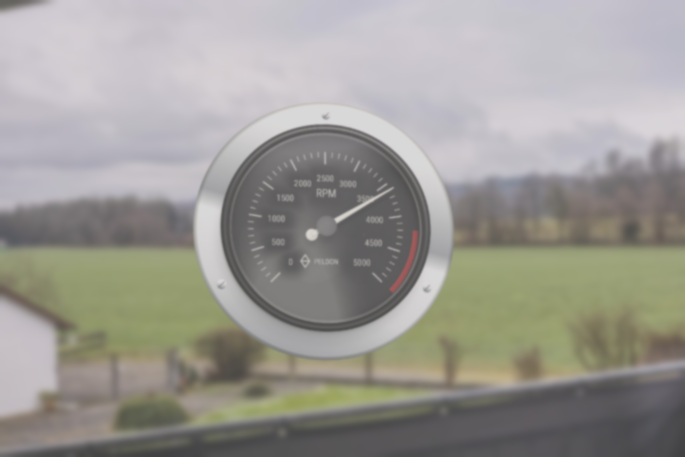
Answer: value=3600 unit=rpm
